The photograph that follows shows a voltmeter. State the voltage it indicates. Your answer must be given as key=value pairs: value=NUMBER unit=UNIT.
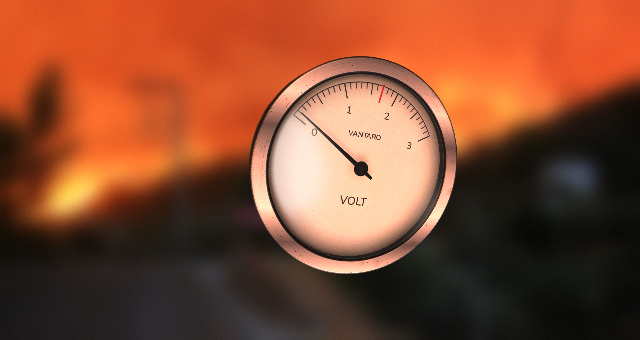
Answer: value=0.1 unit=V
